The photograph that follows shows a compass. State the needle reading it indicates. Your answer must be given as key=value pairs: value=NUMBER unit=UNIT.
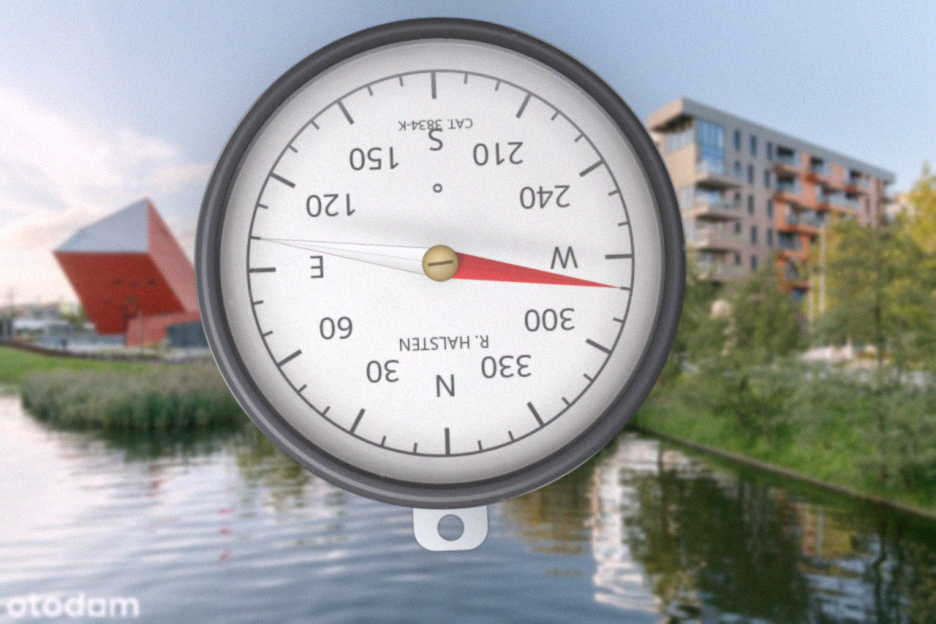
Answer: value=280 unit=°
